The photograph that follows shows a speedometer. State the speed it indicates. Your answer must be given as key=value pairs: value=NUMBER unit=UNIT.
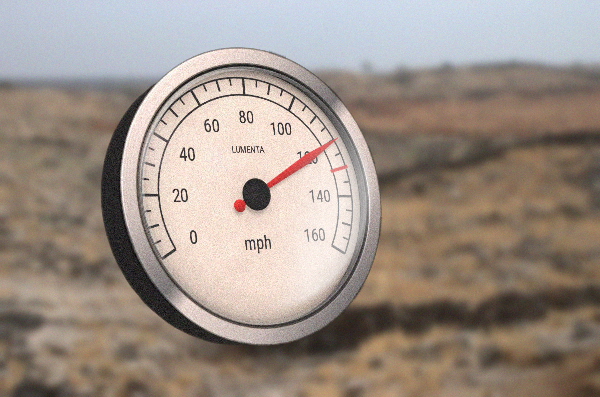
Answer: value=120 unit=mph
